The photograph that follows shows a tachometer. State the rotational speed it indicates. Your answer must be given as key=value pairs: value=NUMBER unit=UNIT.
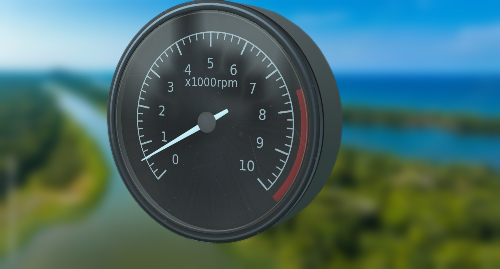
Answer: value=600 unit=rpm
